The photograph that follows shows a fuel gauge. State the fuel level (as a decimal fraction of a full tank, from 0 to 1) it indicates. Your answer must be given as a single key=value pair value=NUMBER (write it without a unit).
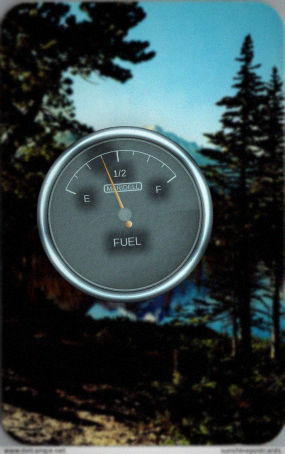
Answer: value=0.375
